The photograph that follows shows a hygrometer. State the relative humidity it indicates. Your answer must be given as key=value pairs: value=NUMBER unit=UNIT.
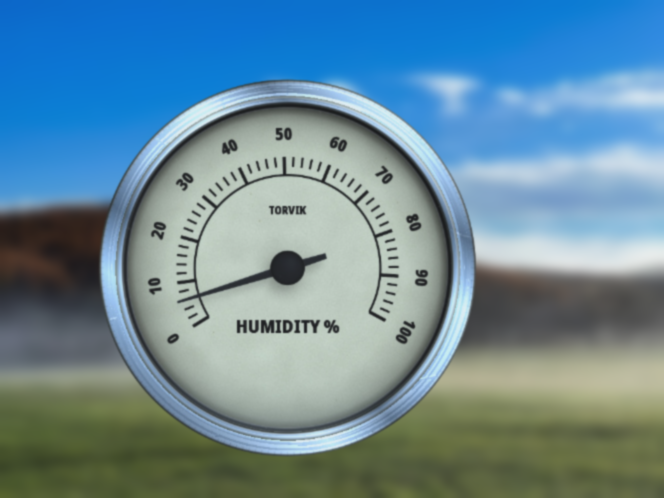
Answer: value=6 unit=%
